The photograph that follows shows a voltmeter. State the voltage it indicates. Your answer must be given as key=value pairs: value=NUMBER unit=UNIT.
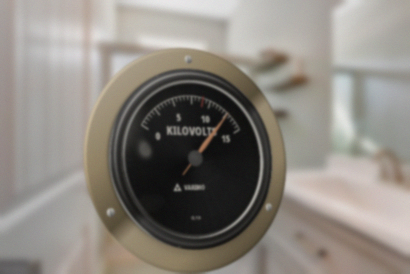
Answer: value=12.5 unit=kV
